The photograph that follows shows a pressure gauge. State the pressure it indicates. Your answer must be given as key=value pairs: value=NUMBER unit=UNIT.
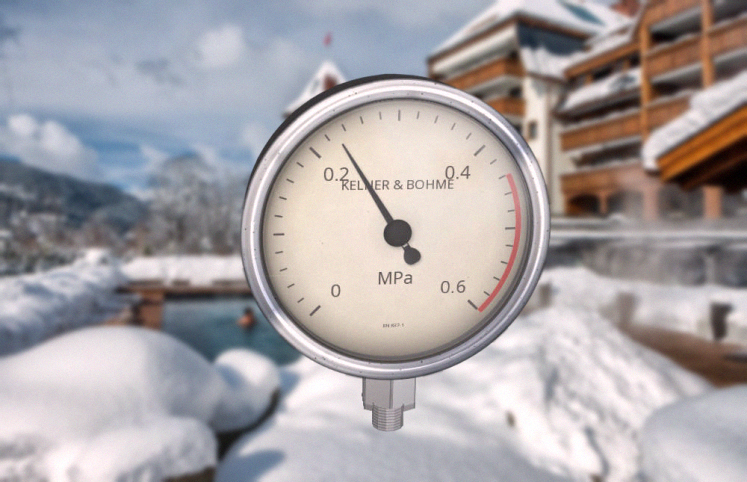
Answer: value=0.23 unit=MPa
